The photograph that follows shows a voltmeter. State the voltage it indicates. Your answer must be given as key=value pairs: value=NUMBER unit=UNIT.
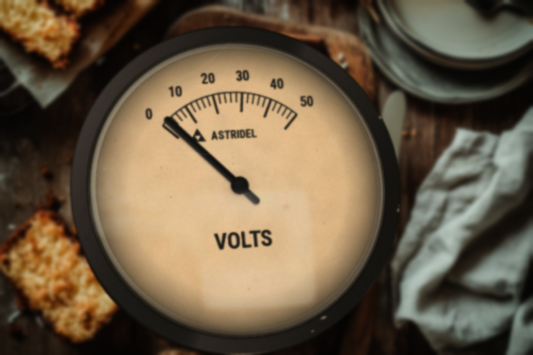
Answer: value=2 unit=V
